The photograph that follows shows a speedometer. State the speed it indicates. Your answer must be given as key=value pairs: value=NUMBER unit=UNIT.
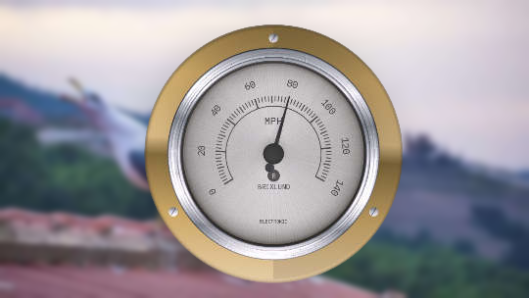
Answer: value=80 unit=mph
